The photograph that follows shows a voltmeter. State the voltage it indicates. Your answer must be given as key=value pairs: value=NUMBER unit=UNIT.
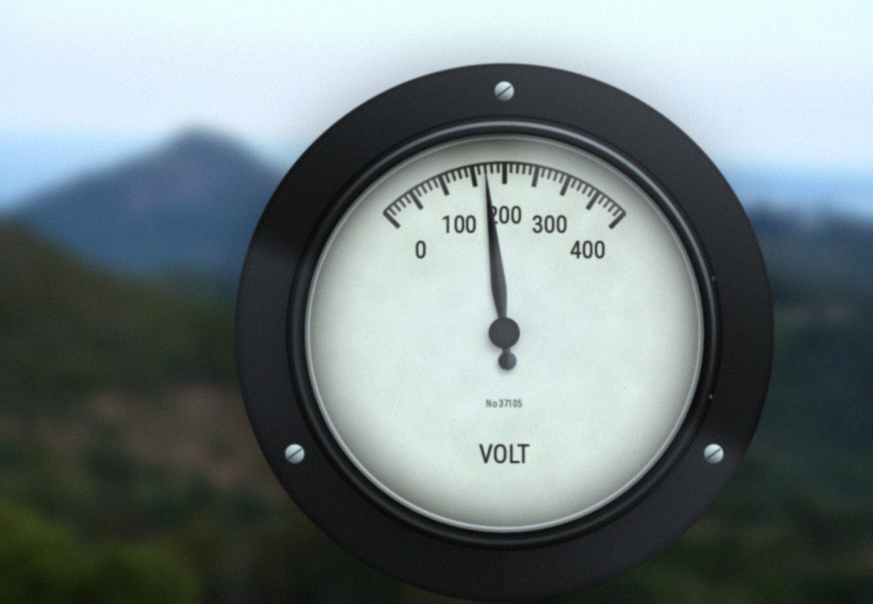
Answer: value=170 unit=V
